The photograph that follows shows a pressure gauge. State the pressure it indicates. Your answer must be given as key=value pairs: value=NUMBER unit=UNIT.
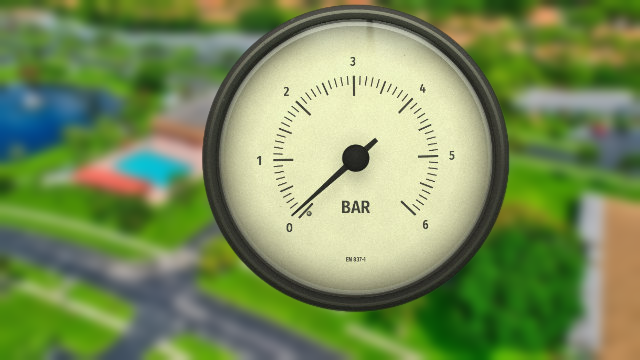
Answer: value=0.1 unit=bar
